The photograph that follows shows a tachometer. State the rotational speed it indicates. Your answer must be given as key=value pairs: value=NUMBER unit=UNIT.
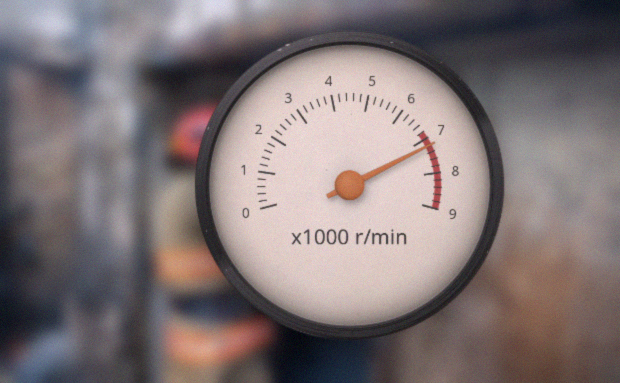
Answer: value=7200 unit=rpm
